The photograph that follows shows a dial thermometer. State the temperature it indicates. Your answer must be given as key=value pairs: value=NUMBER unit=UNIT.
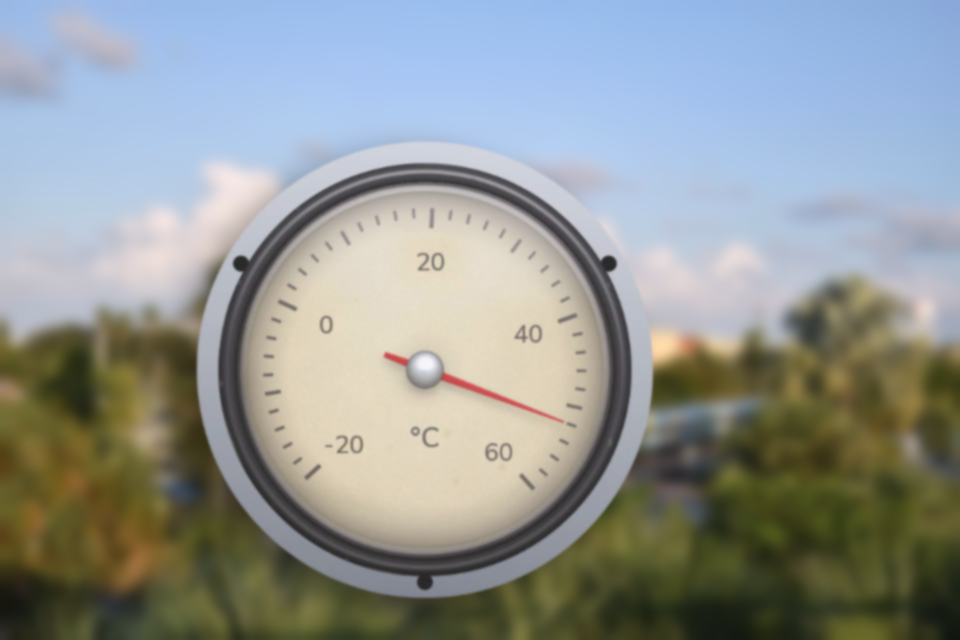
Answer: value=52 unit=°C
